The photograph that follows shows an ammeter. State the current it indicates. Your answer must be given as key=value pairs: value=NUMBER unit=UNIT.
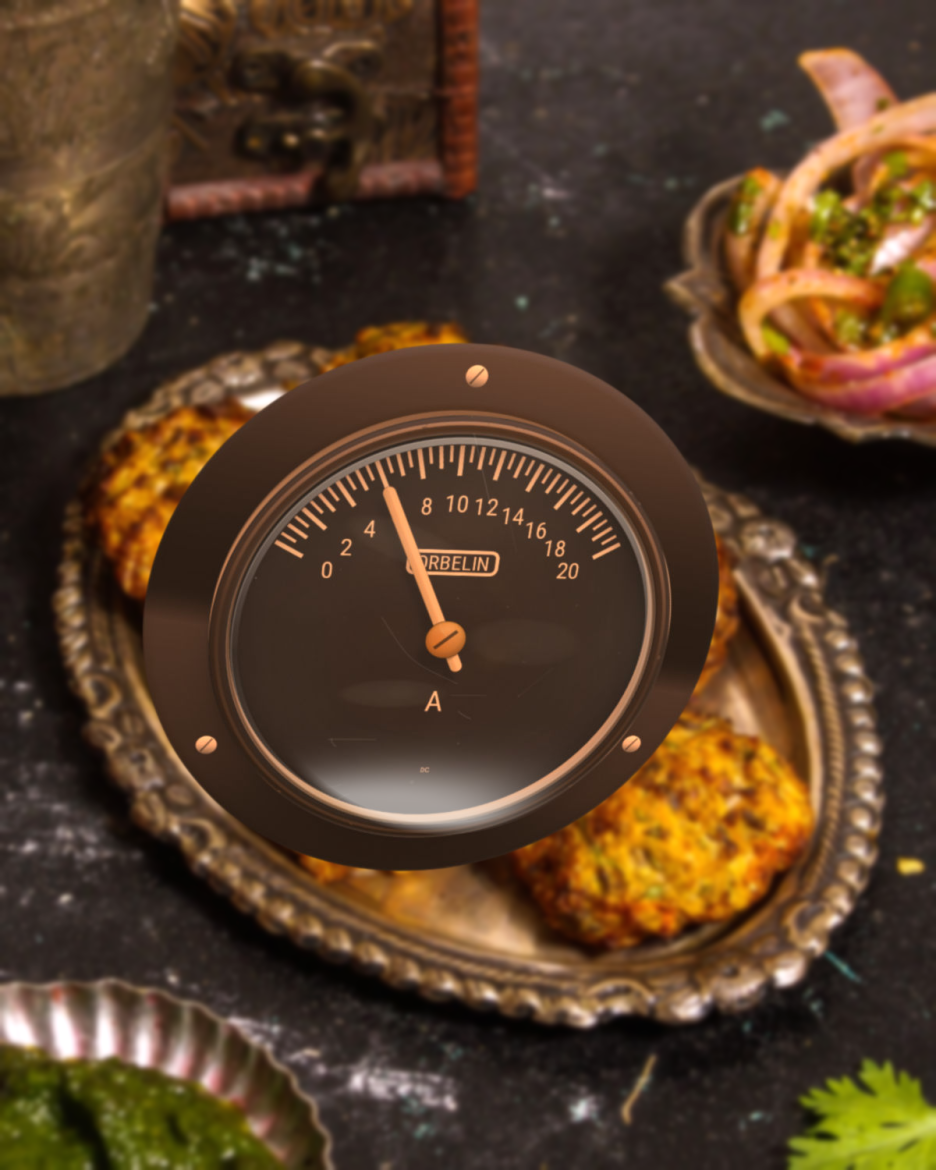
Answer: value=6 unit=A
